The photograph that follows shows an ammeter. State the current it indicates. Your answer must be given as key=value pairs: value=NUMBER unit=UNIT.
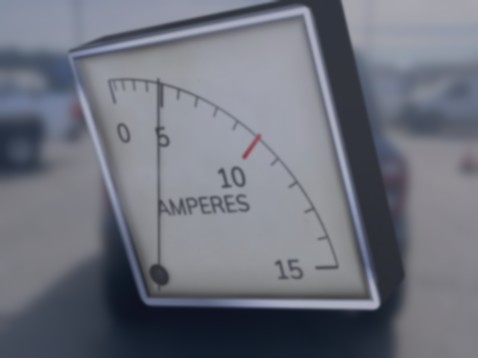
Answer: value=5 unit=A
